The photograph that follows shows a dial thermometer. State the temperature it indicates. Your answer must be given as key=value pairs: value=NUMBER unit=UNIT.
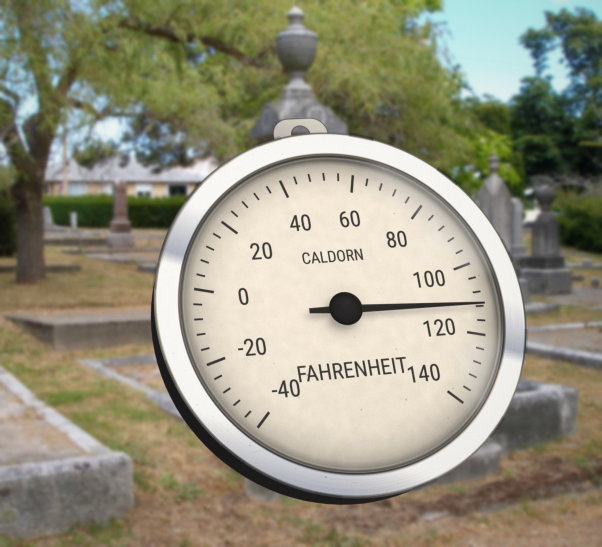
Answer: value=112 unit=°F
